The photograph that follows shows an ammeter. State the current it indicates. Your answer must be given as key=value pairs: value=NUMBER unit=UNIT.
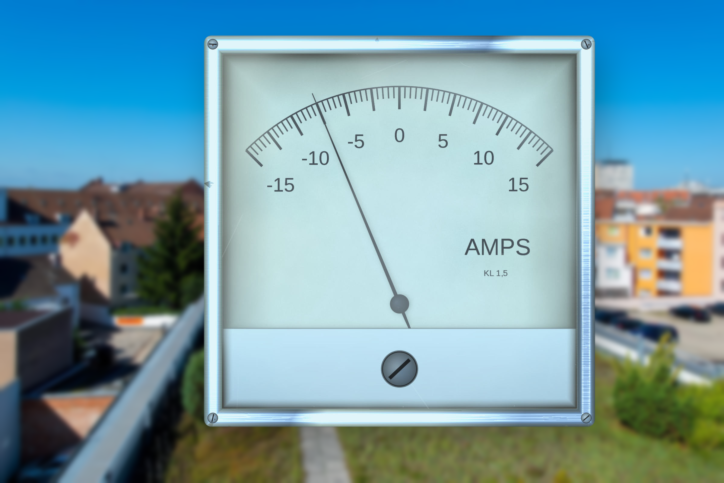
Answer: value=-7.5 unit=A
